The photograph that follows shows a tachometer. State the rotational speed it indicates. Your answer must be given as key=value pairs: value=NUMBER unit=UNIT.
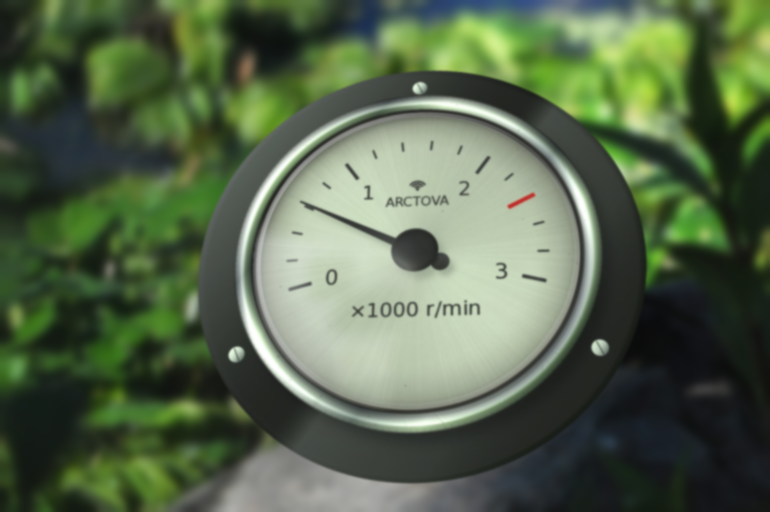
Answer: value=600 unit=rpm
